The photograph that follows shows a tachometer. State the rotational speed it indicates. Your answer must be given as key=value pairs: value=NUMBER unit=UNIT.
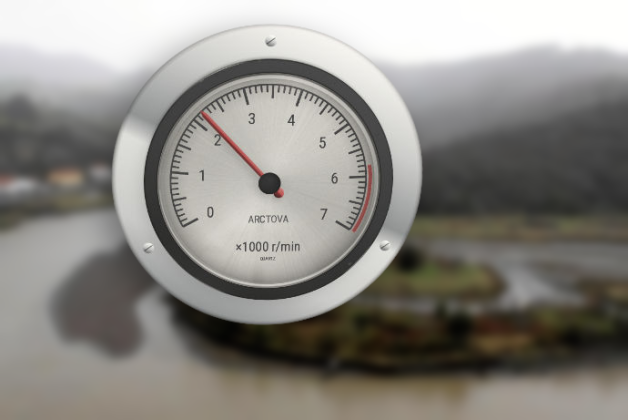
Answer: value=2200 unit=rpm
